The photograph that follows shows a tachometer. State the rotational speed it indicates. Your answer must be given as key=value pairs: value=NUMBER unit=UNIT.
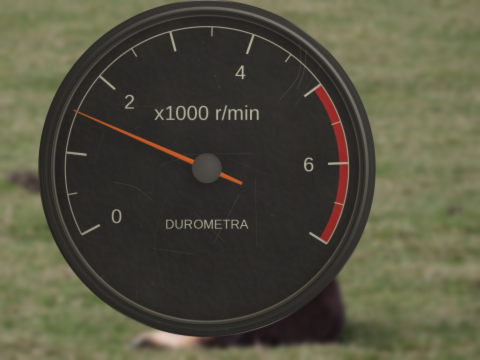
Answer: value=1500 unit=rpm
